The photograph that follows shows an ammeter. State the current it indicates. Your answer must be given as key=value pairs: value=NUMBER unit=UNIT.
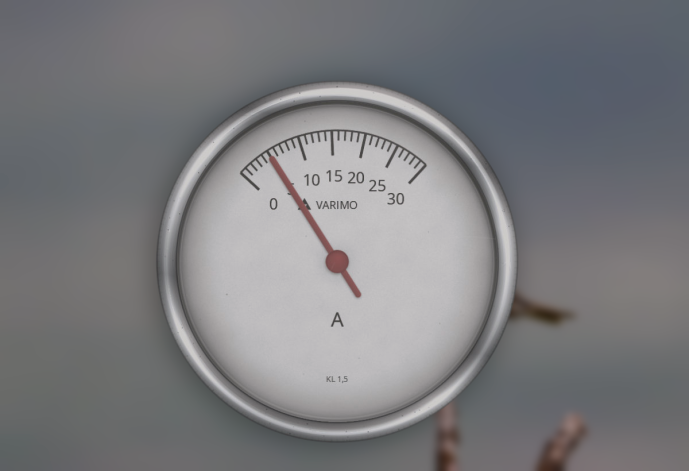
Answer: value=5 unit=A
